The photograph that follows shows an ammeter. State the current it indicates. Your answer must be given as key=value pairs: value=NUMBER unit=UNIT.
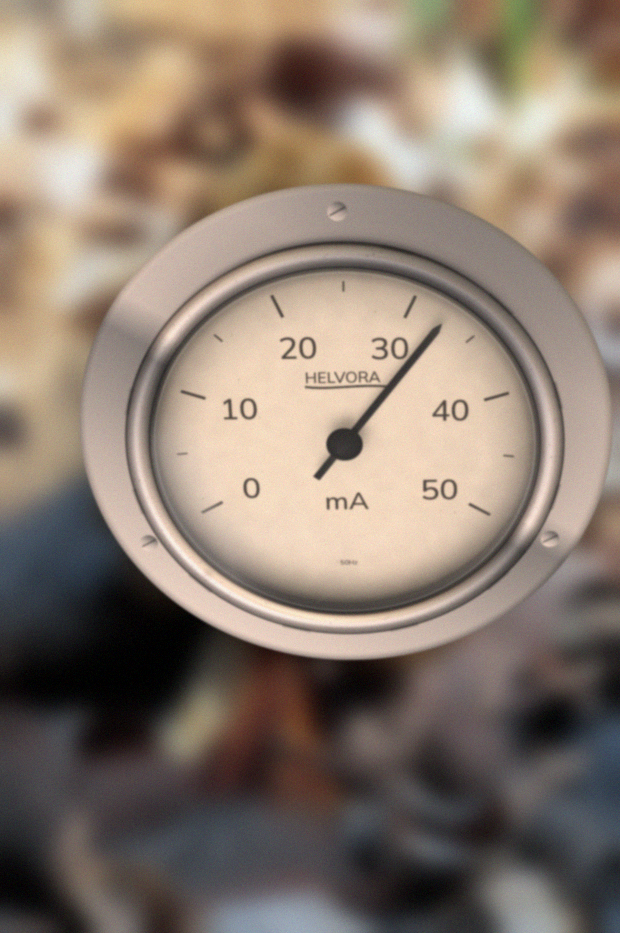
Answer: value=32.5 unit=mA
